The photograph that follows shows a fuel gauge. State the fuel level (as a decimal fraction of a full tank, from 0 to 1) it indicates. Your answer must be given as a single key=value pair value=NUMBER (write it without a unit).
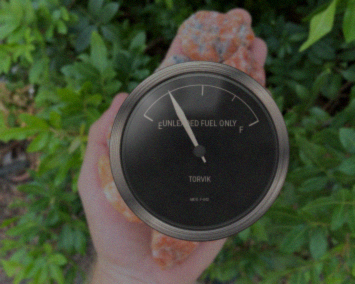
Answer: value=0.25
